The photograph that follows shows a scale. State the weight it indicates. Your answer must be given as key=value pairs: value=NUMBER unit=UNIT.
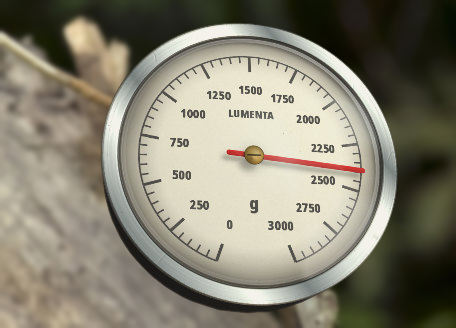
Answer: value=2400 unit=g
